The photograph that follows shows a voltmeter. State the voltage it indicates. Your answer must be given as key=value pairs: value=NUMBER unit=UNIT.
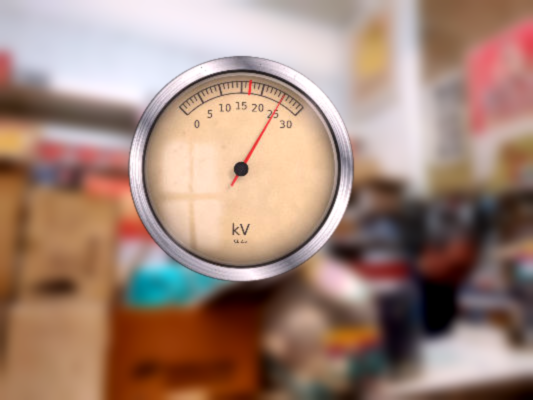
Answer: value=25 unit=kV
